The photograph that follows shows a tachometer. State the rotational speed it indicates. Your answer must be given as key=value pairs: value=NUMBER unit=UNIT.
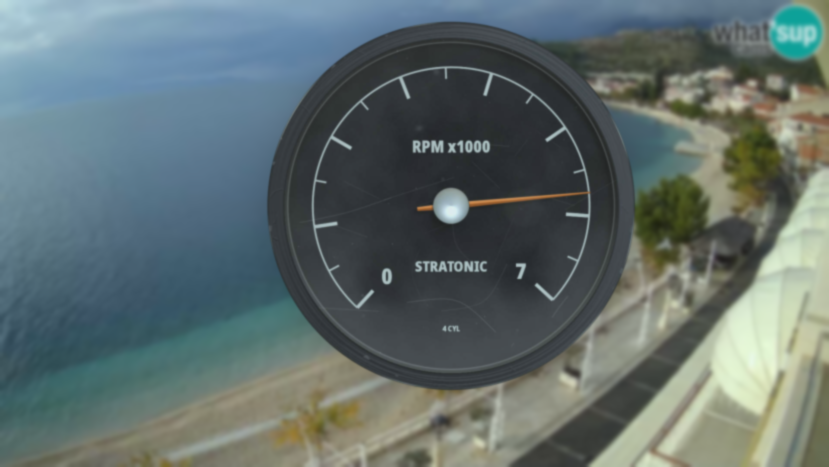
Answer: value=5750 unit=rpm
